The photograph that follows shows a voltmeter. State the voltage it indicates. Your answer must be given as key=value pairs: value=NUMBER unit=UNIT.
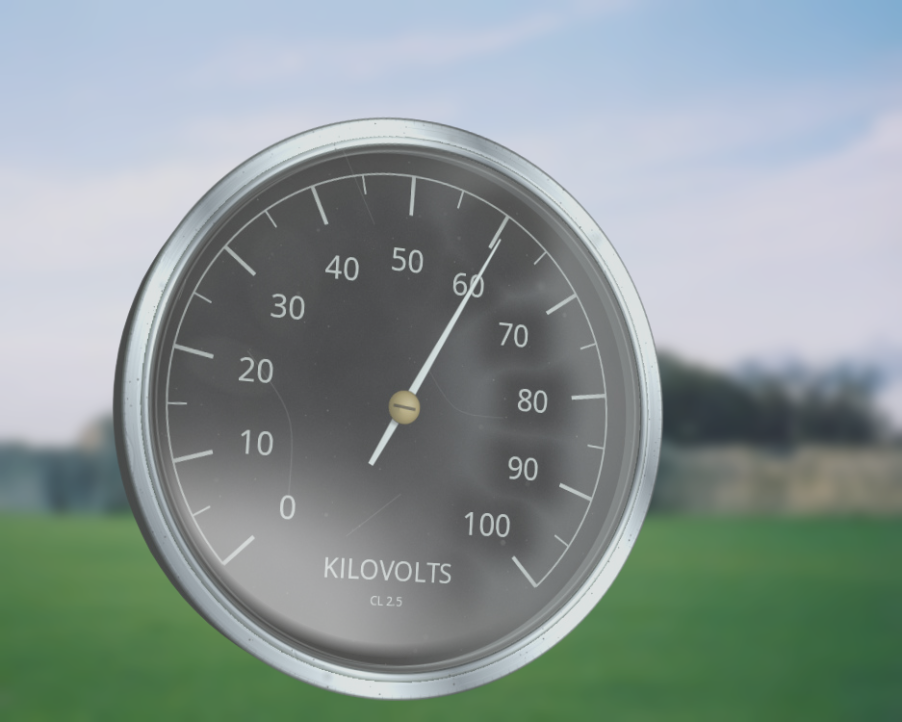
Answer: value=60 unit=kV
